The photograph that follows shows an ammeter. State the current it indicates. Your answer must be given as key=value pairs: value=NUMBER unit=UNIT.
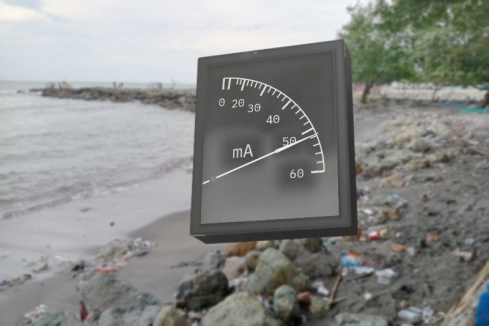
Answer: value=52 unit=mA
